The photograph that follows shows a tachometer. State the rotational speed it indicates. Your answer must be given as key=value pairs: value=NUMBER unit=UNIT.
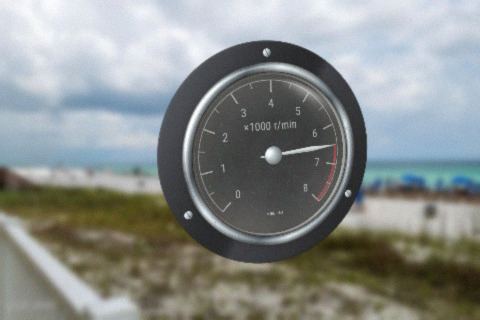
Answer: value=6500 unit=rpm
